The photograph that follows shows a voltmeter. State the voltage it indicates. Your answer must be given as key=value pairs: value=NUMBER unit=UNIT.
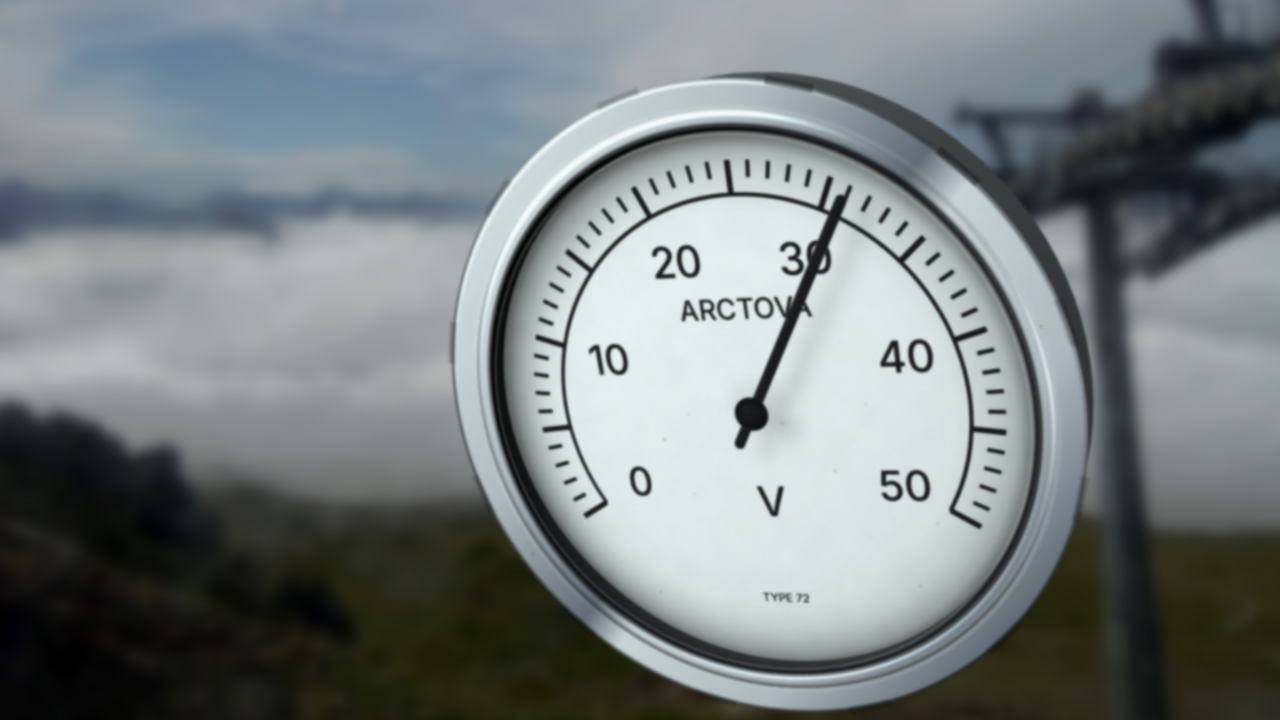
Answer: value=31 unit=V
